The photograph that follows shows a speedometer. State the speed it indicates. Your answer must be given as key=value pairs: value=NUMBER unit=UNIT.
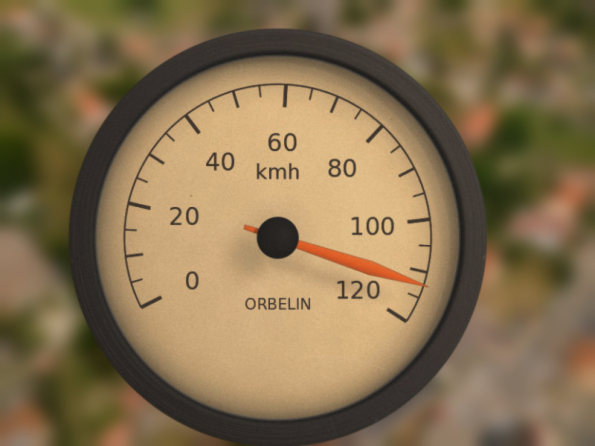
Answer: value=112.5 unit=km/h
